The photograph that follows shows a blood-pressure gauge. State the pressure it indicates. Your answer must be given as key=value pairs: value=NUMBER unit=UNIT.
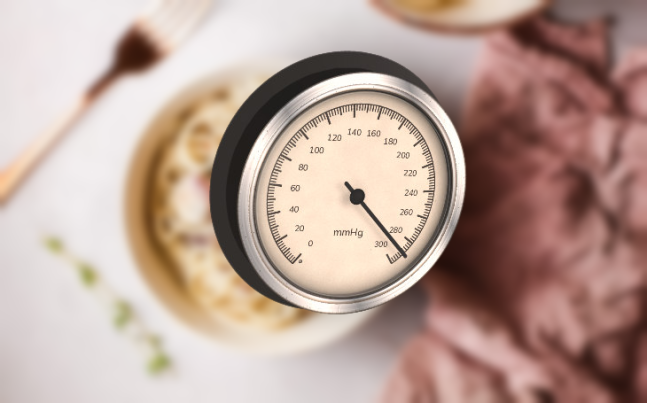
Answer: value=290 unit=mmHg
